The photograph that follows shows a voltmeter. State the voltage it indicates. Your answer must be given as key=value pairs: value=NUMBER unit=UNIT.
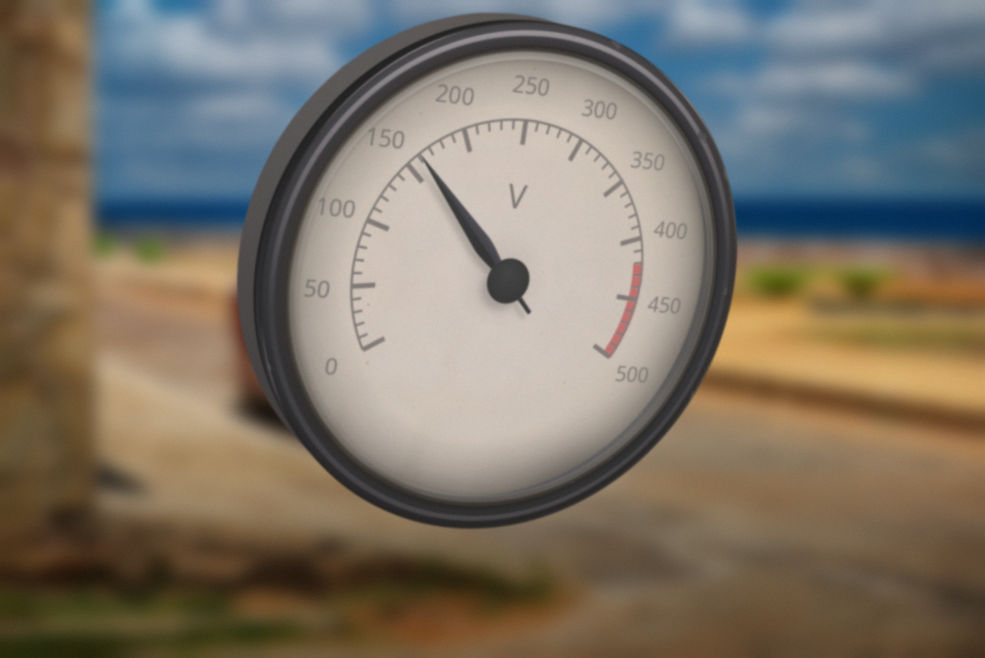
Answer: value=160 unit=V
